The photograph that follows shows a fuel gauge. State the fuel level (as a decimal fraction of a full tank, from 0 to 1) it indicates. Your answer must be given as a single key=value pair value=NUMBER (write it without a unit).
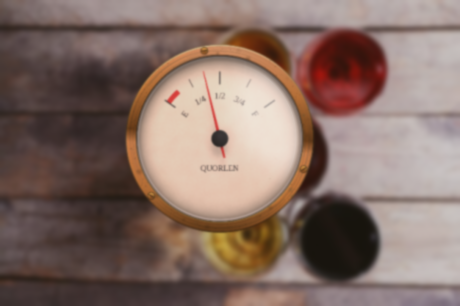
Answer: value=0.375
